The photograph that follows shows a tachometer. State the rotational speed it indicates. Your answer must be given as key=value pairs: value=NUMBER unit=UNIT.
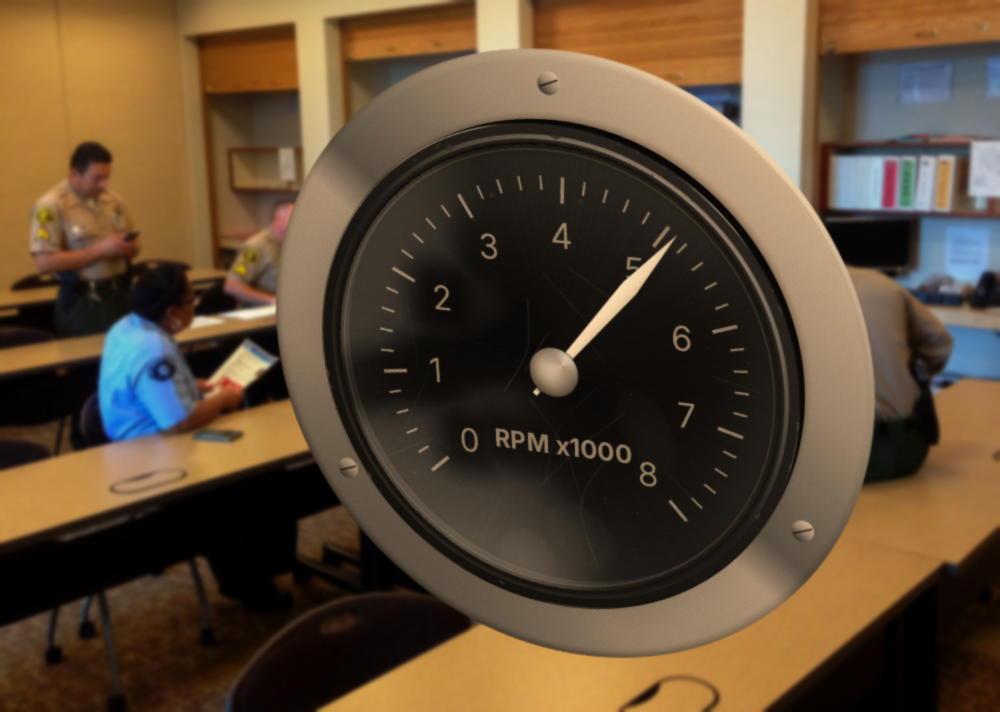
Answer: value=5100 unit=rpm
